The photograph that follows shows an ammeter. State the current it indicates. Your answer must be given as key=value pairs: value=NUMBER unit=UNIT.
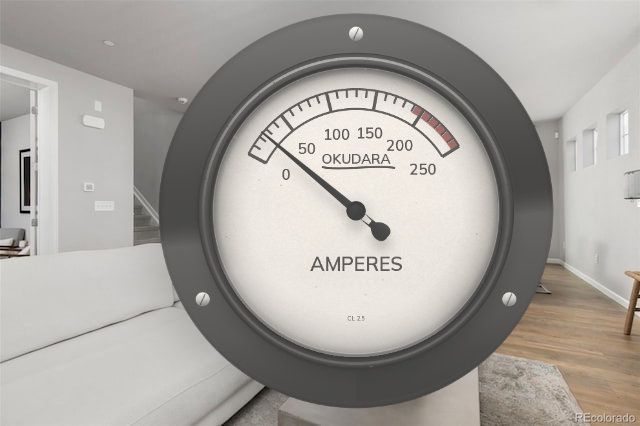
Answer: value=25 unit=A
